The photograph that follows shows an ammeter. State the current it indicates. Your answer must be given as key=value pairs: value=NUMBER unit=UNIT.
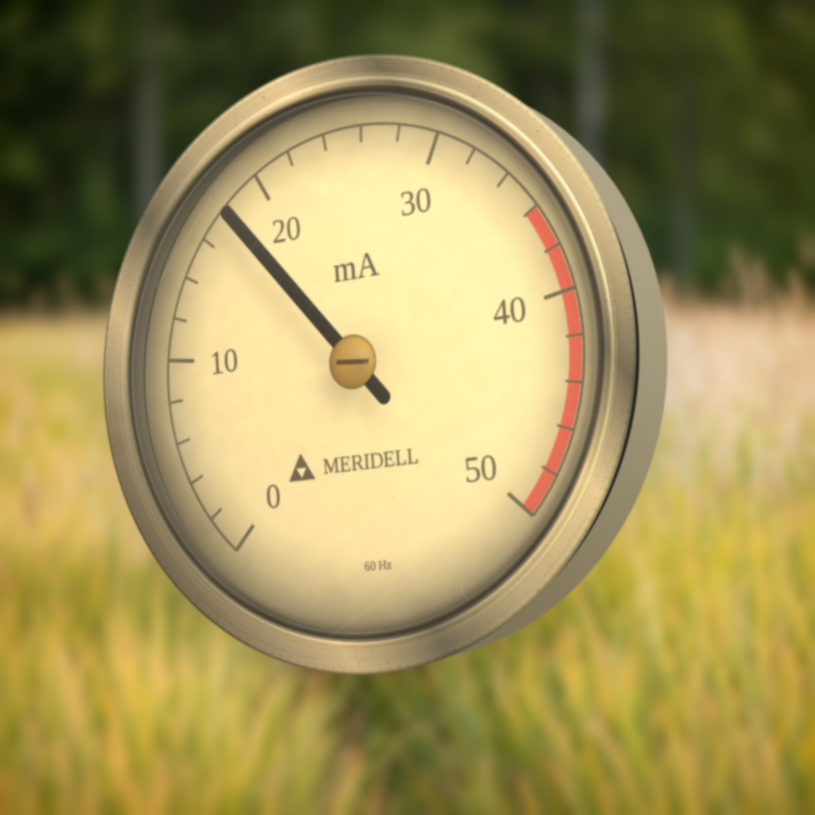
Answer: value=18 unit=mA
